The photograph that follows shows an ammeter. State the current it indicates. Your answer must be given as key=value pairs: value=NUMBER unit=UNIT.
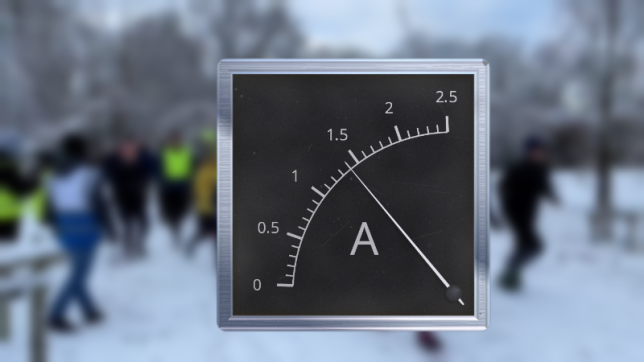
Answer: value=1.4 unit=A
